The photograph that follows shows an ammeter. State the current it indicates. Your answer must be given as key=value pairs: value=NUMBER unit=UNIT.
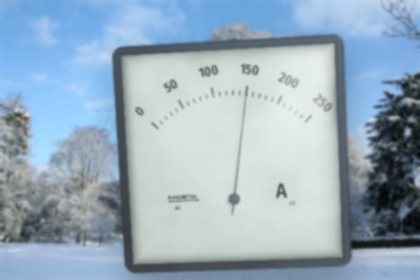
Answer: value=150 unit=A
